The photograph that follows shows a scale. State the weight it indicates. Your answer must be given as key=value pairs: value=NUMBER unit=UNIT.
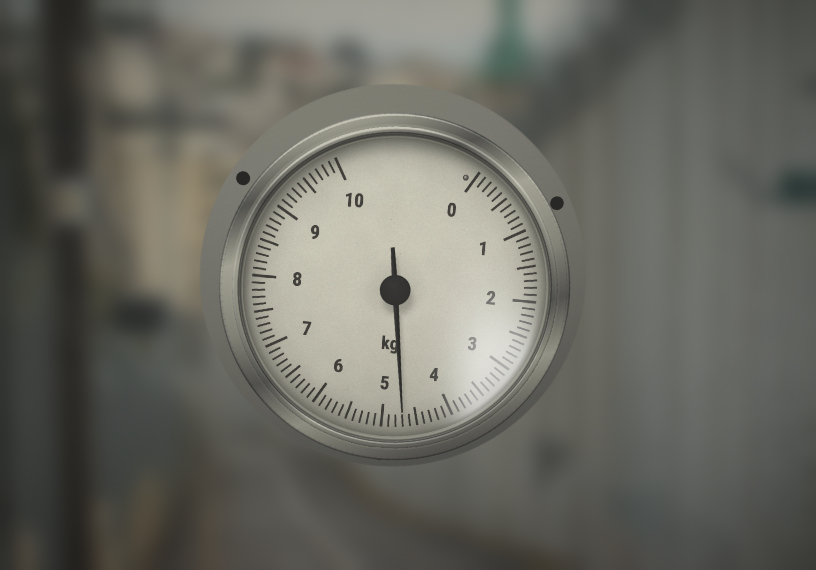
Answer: value=4.7 unit=kg
